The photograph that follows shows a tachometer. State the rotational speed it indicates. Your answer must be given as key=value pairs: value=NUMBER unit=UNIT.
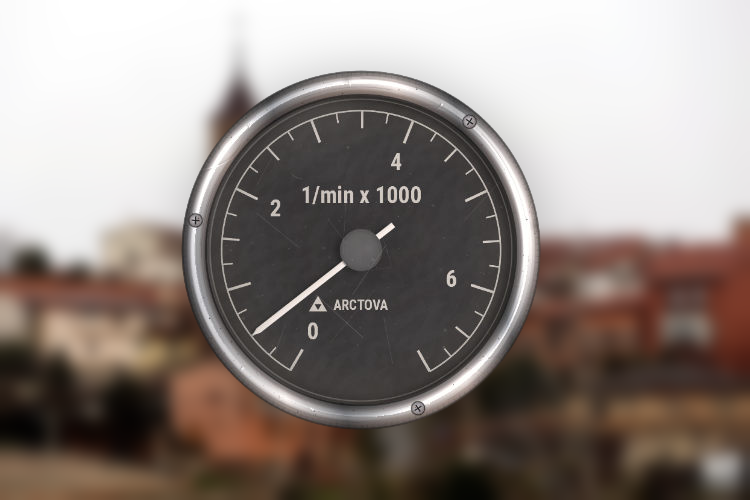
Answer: value=500 unit=rpm
